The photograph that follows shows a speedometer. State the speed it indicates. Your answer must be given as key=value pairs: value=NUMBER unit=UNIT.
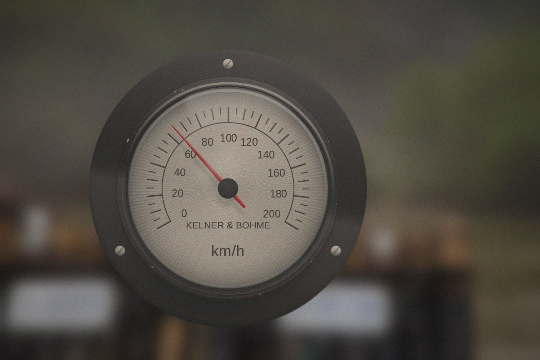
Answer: value=65 unit=km/h
